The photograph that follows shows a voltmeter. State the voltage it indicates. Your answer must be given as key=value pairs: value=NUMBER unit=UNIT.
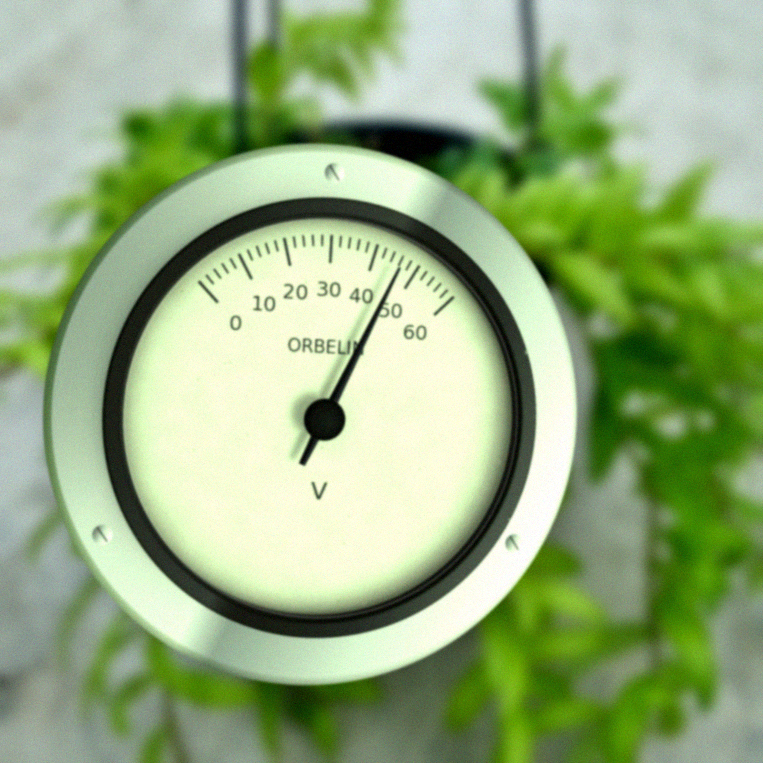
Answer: value=46 unit=V
